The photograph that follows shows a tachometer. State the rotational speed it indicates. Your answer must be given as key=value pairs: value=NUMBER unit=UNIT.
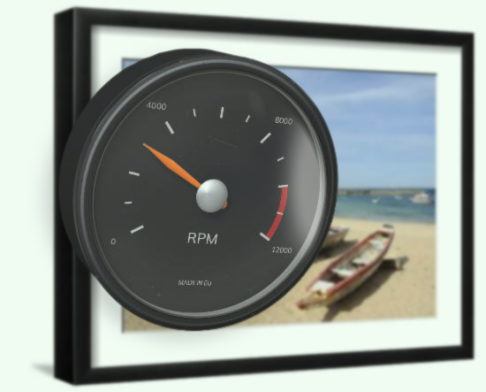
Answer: value=3000 unit=rpm
